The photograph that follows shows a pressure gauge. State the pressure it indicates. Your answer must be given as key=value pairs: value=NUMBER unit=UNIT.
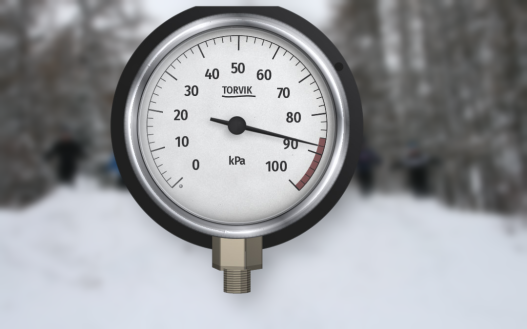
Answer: value=88 unit=kPa
